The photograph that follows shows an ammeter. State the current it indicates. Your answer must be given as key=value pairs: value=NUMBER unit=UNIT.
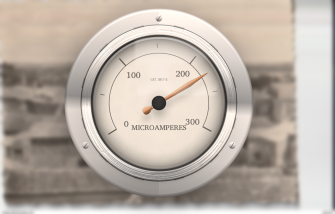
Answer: value=225 unit=µA
